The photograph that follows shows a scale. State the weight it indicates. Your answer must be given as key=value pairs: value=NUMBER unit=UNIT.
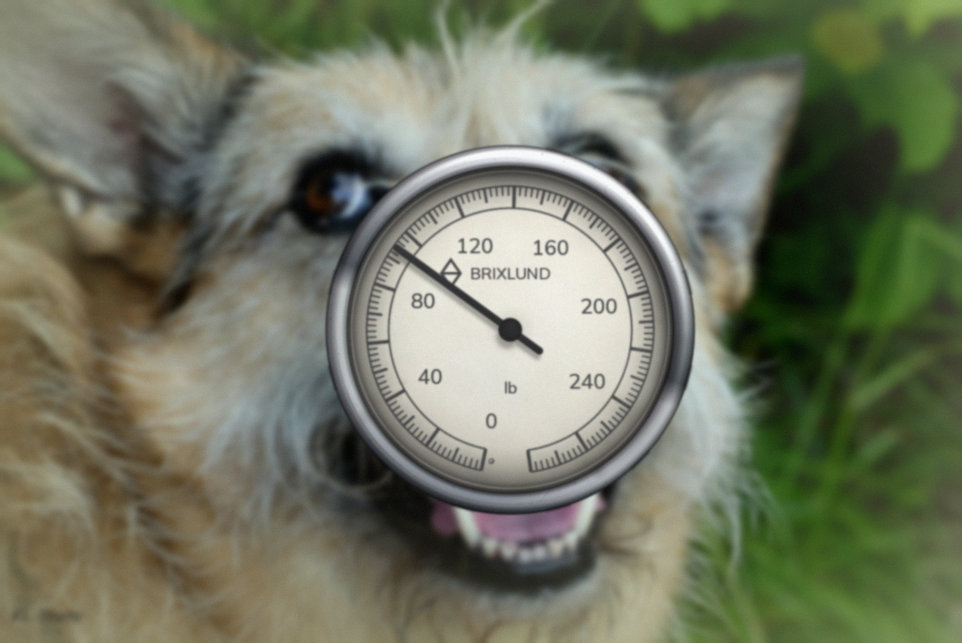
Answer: value=94 unit=lb
